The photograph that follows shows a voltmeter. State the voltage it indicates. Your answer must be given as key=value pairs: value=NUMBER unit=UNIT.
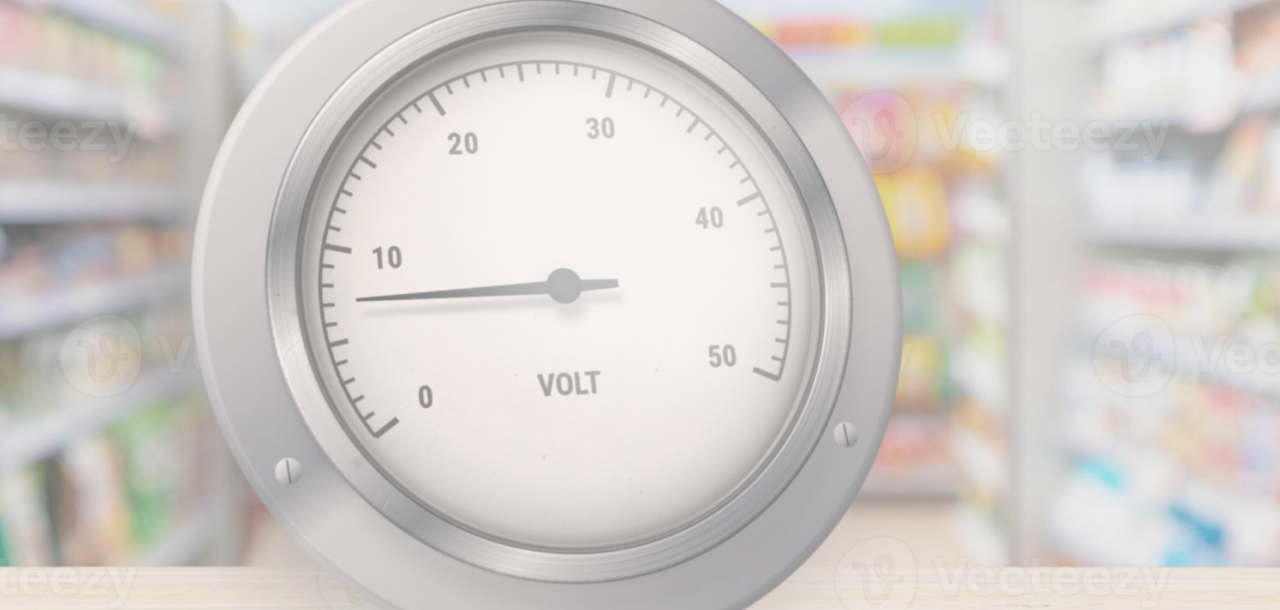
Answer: value=7 unit=V
